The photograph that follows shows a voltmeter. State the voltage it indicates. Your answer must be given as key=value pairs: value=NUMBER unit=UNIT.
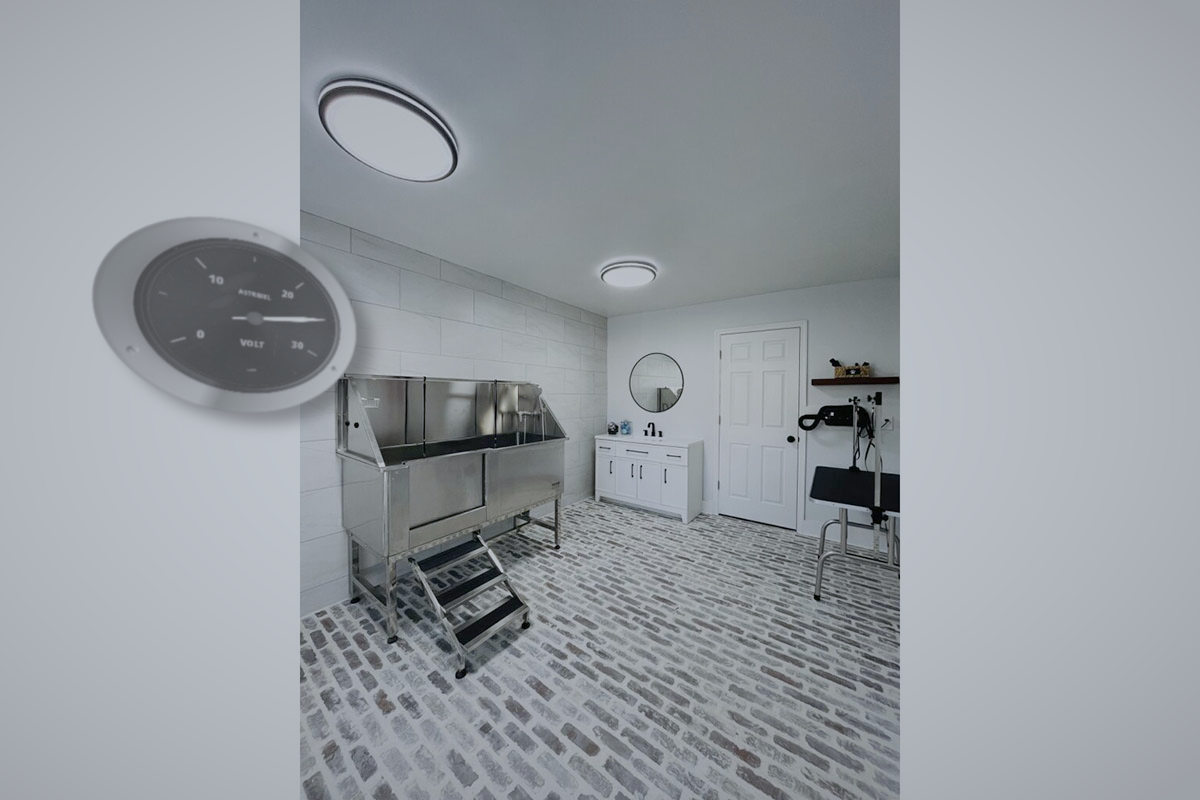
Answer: value=25 unit=V
